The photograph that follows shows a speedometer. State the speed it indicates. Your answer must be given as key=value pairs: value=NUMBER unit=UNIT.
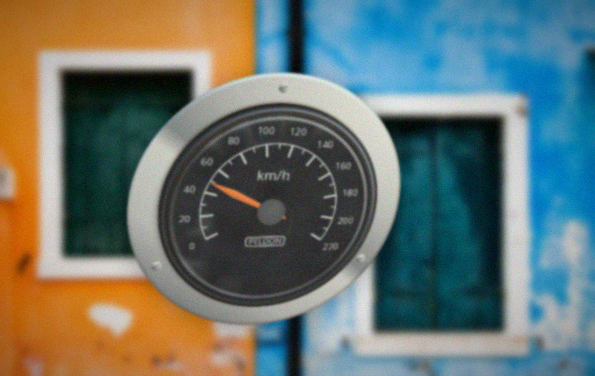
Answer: value=50 unit=km/h
